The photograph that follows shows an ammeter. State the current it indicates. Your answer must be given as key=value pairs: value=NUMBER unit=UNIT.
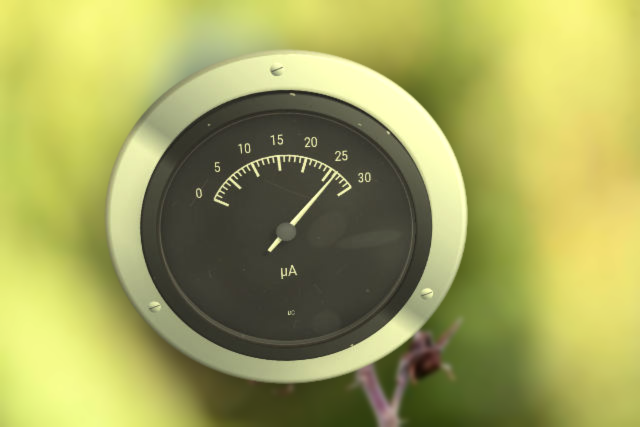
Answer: value=26 unit=µA
